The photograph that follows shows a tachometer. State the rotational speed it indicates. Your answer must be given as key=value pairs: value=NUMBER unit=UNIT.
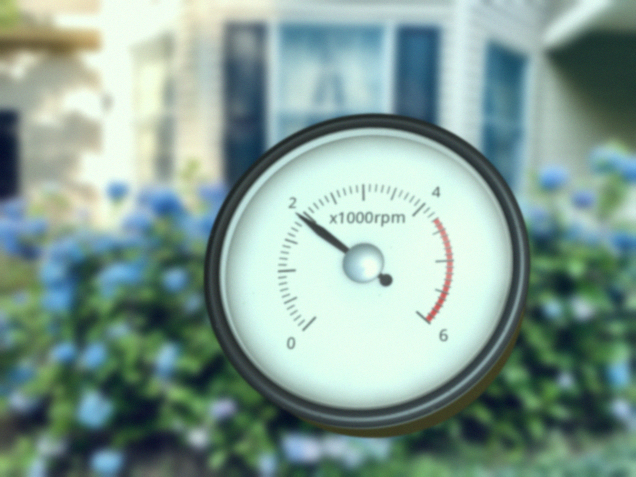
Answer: value=1900 unit=rpm
